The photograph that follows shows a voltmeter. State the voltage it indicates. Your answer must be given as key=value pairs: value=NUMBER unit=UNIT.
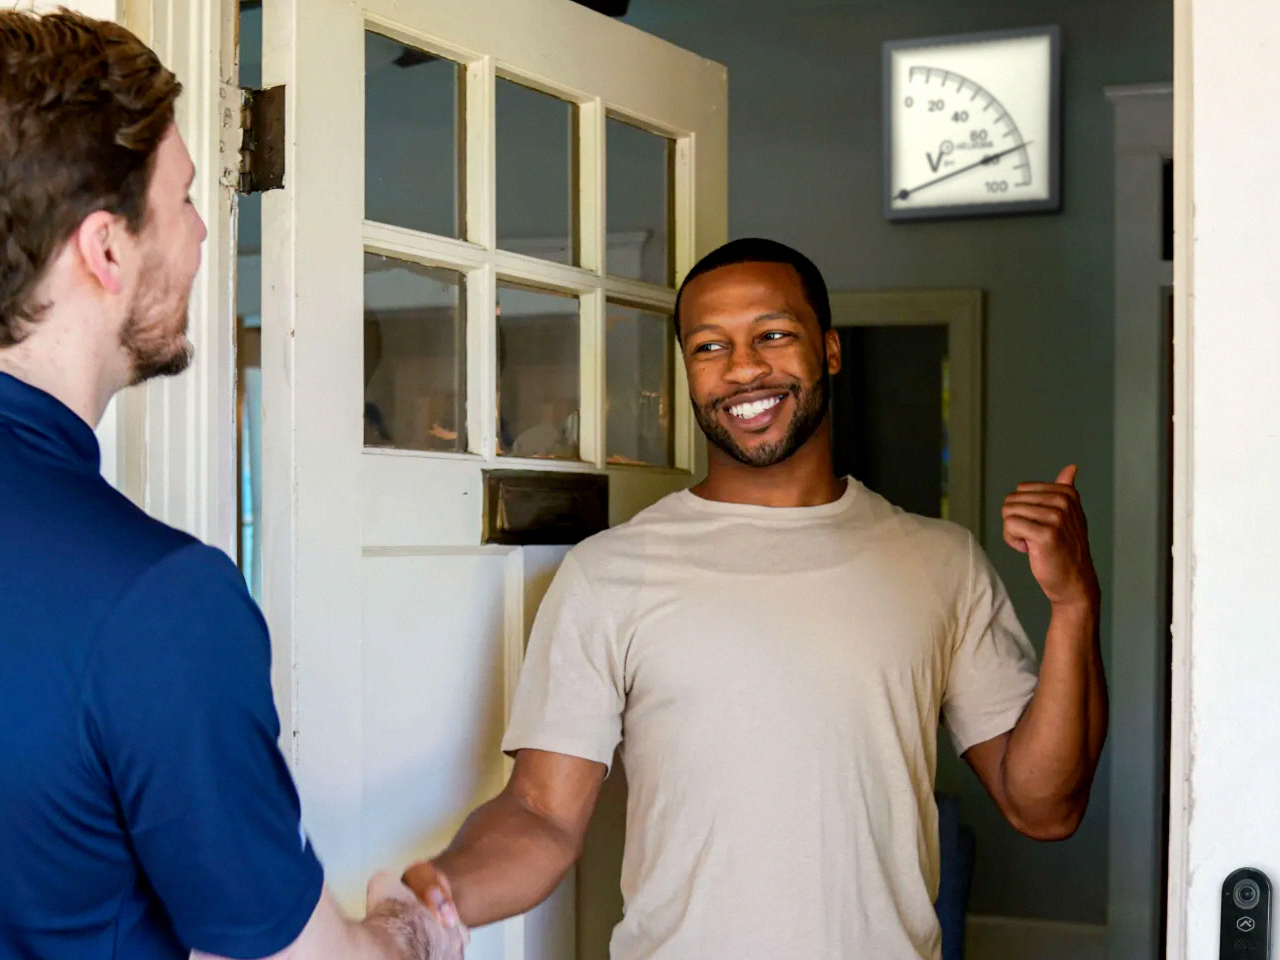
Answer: value=80 unit=V
